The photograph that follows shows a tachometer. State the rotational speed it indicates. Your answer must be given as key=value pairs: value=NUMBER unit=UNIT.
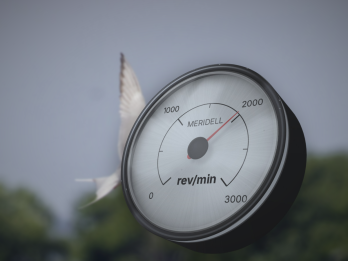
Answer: value=2000 unit=rpm
